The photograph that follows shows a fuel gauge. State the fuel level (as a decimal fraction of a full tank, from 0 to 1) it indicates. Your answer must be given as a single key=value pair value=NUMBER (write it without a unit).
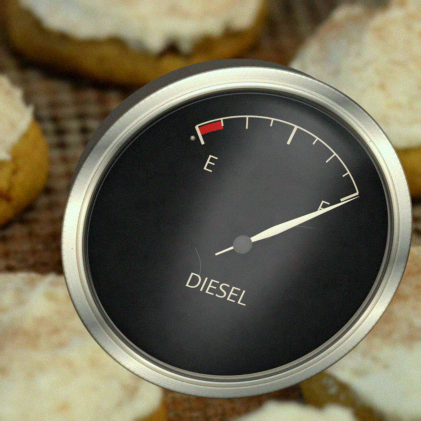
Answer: value=1
